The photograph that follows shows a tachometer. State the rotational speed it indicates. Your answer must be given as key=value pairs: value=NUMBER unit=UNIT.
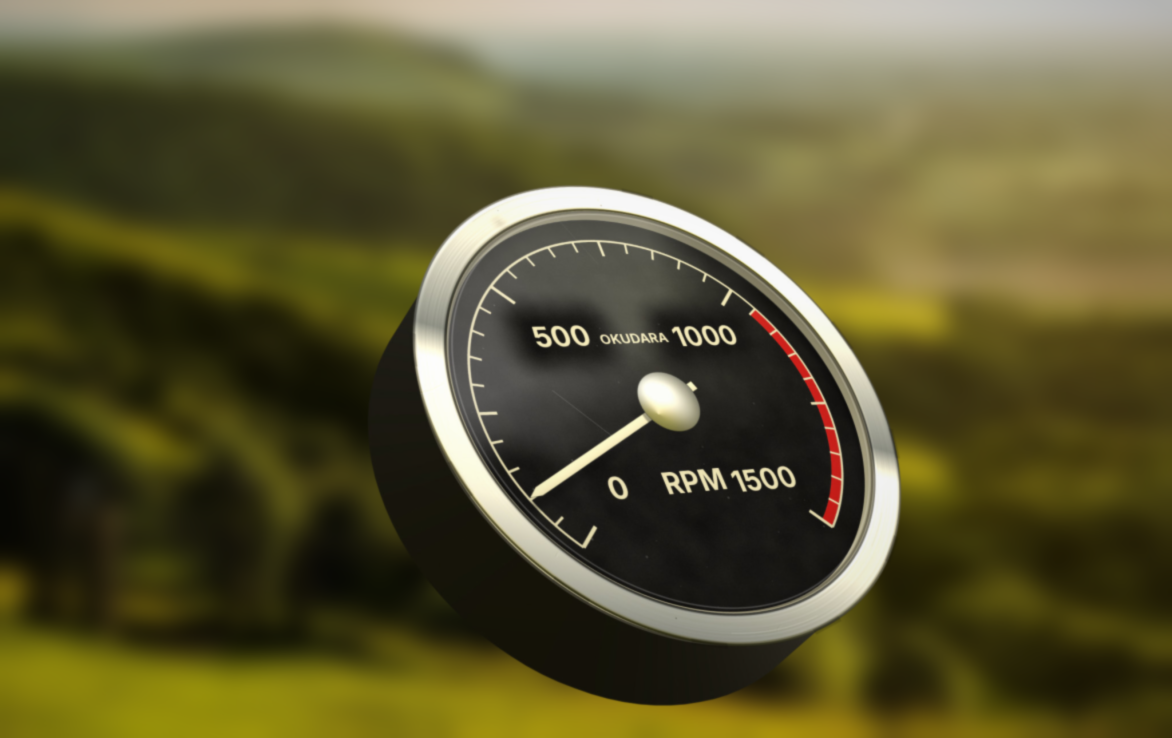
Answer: value=100 unit=rpm
